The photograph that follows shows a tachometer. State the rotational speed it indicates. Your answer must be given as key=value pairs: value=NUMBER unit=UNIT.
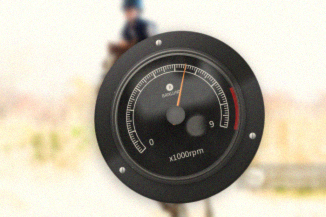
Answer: value=5500 unit=rpm
